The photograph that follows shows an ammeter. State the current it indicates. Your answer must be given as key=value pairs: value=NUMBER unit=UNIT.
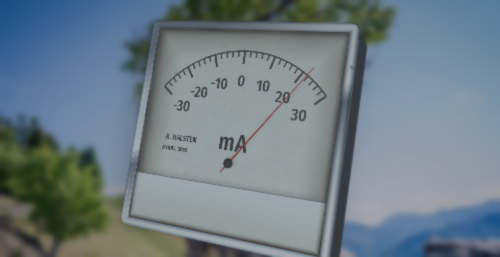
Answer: value=22 unit=mA
